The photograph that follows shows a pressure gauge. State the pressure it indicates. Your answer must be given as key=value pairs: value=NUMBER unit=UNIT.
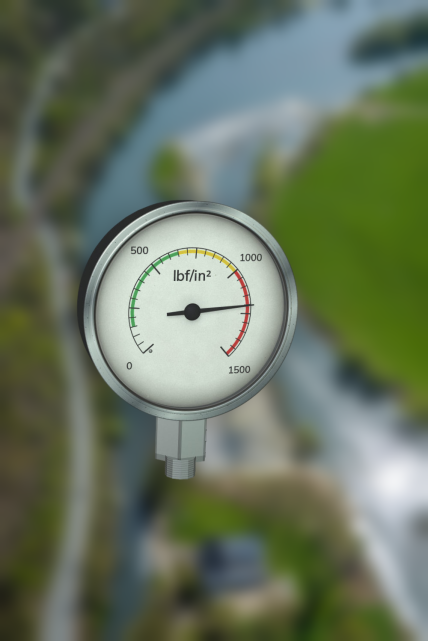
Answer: value=1200 unit=psi
